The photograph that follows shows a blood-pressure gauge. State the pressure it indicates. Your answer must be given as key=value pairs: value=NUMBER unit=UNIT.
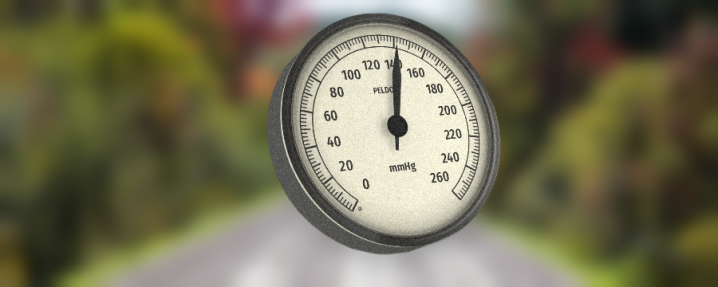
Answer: value=140 unit=mmHg
